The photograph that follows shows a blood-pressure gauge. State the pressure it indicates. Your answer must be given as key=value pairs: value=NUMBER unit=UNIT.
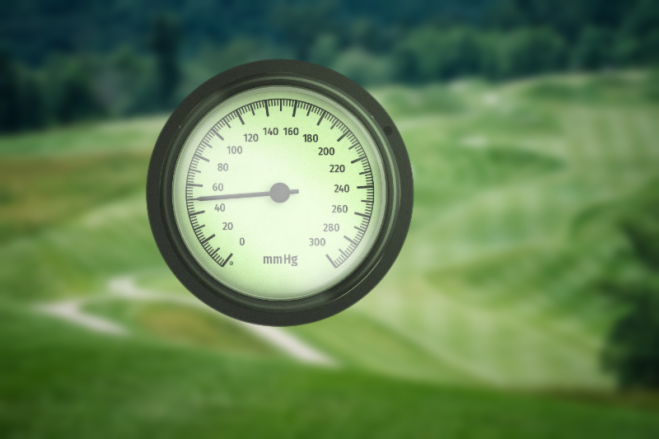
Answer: value=50 unit=mmHg
